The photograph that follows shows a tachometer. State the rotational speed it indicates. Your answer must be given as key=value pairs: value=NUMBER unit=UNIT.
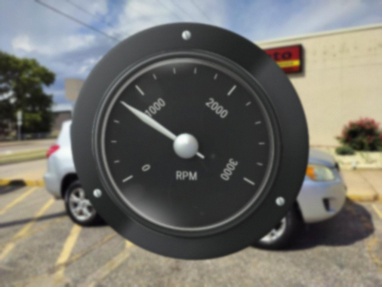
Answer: value=800 unit=rpm
